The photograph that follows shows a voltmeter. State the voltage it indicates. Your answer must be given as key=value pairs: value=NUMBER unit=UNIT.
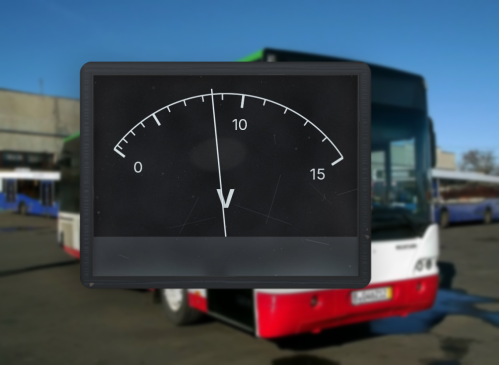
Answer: value=8.5 unit=V
